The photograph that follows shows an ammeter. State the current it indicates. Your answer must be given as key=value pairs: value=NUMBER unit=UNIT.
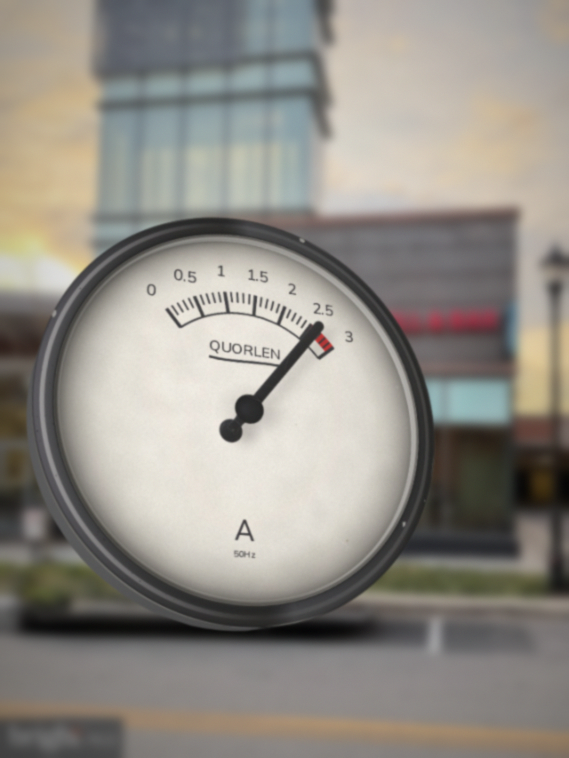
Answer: value=2.6 unit=A
